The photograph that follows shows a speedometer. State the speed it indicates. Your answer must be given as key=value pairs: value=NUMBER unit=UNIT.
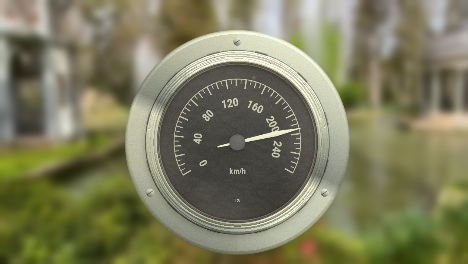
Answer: value=215 unit=km/h
